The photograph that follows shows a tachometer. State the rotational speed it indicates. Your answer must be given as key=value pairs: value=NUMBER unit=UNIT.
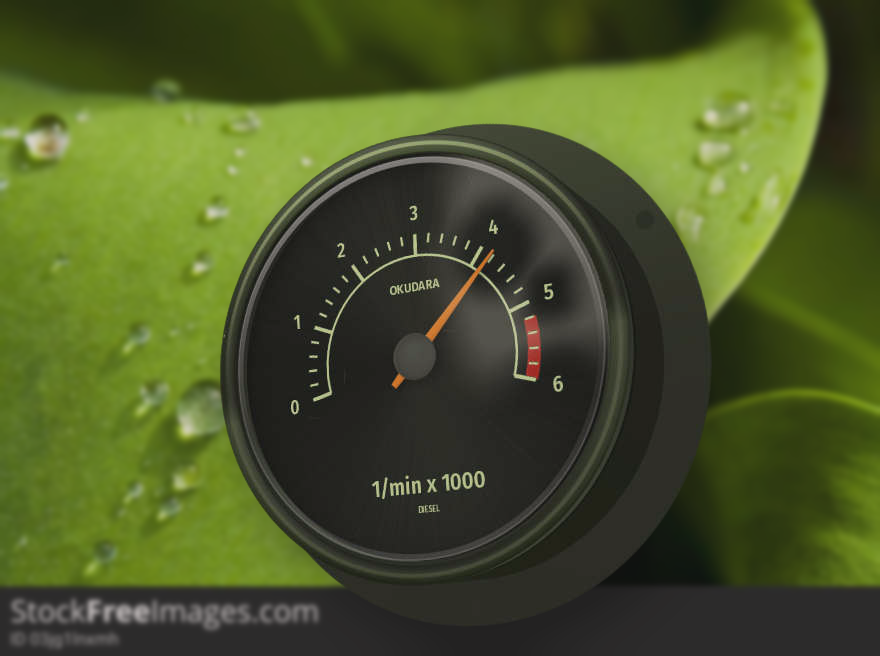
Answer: value=4200 unit=rpm
